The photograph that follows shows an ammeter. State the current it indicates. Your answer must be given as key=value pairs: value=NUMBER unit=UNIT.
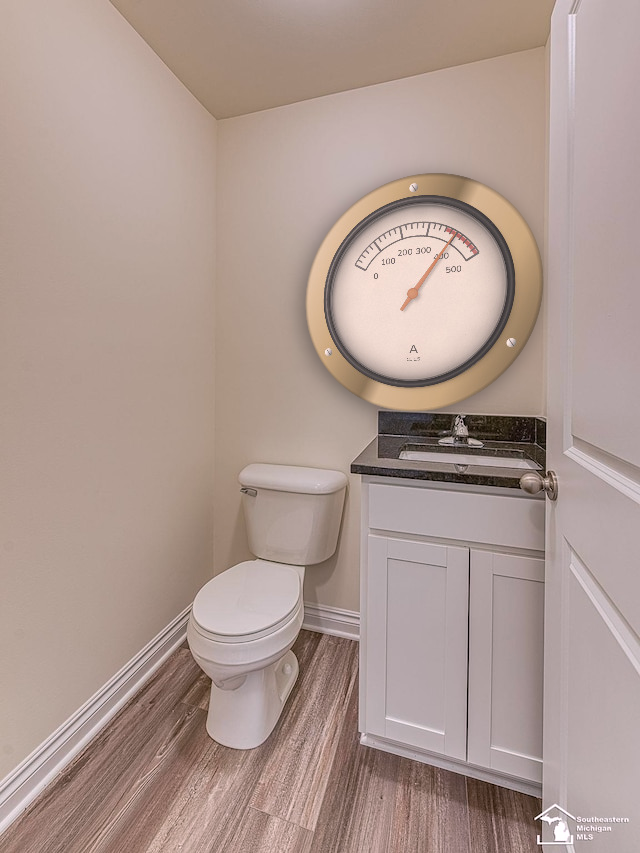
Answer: value=400 unit=A
